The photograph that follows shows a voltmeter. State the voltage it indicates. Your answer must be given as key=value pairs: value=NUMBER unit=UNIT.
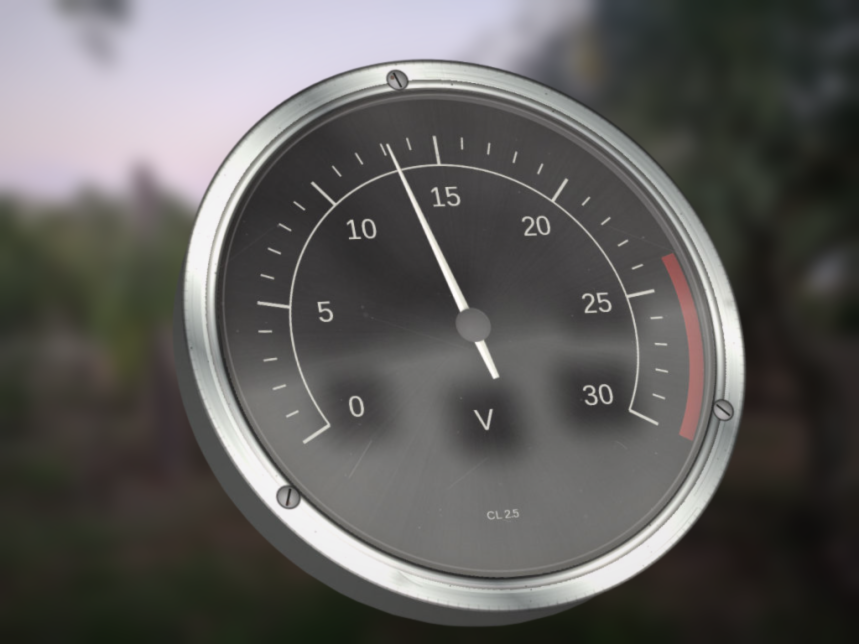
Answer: value=13 unit=V
